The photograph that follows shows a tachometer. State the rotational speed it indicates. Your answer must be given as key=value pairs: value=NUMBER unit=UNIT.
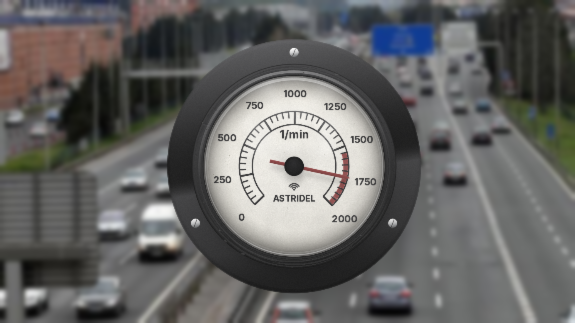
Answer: value=1750 unit=rpm
